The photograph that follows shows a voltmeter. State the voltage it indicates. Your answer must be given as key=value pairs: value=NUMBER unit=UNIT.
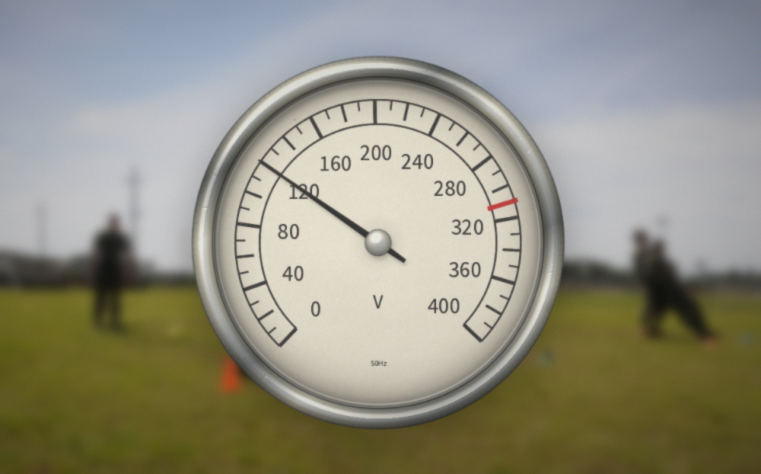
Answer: value=120 unit=V
